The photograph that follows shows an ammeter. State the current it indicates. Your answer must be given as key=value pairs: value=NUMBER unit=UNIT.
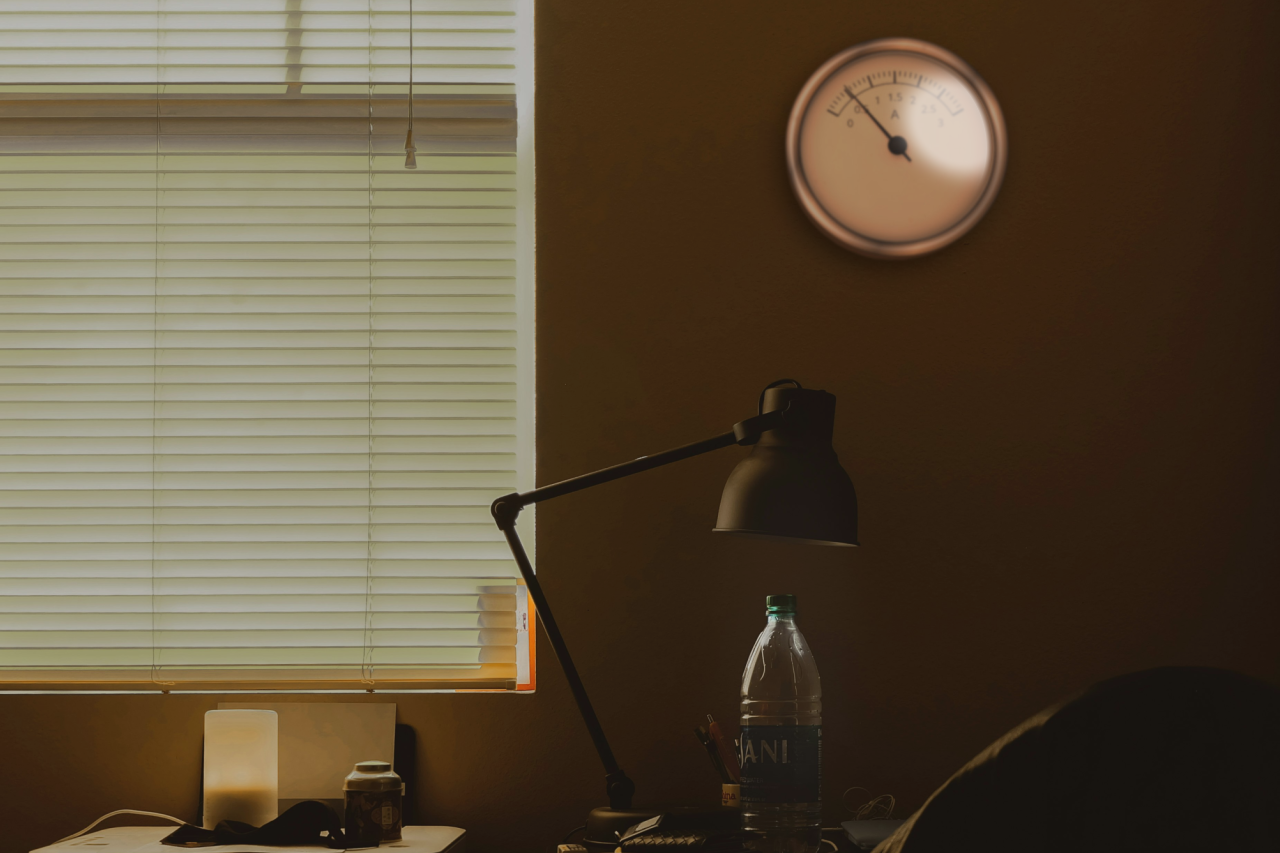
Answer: value=0.5 unit=A
